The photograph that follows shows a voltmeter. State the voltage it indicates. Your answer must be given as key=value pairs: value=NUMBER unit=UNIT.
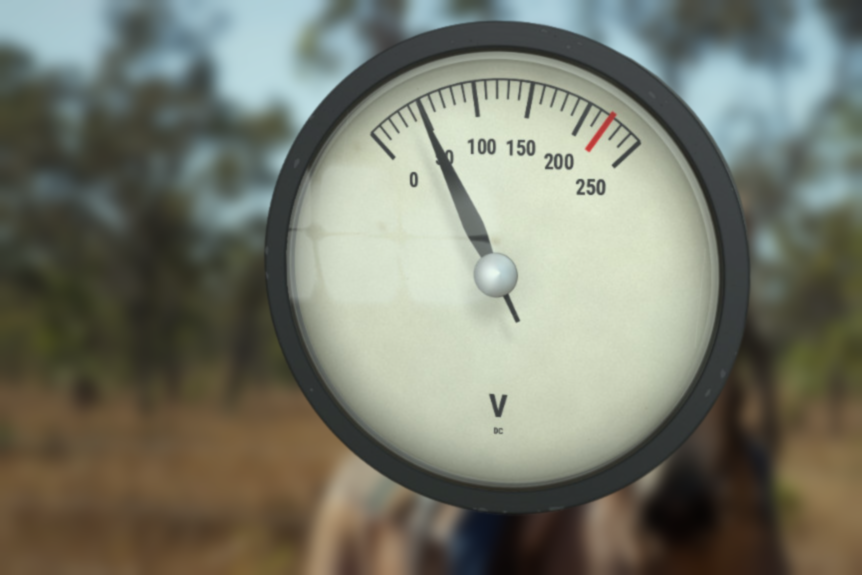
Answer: value=50 unit=V
